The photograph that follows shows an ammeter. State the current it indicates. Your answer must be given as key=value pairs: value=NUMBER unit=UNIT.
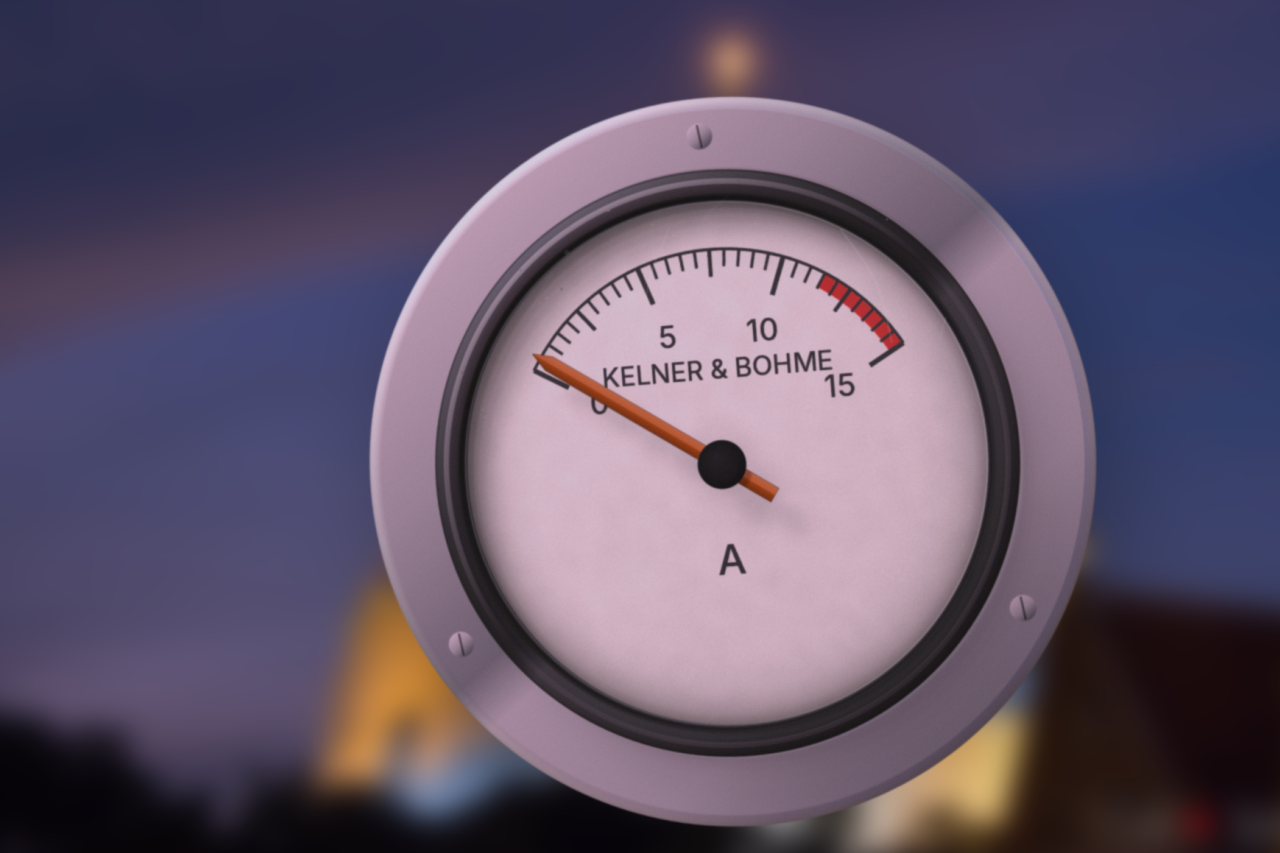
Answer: value=0.5 unit=A
